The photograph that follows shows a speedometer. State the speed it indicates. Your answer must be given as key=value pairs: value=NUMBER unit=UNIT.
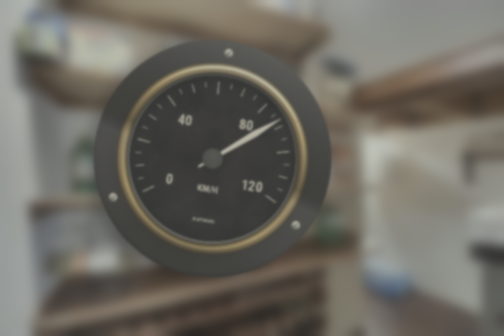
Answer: value=87.5 unit=km/h
